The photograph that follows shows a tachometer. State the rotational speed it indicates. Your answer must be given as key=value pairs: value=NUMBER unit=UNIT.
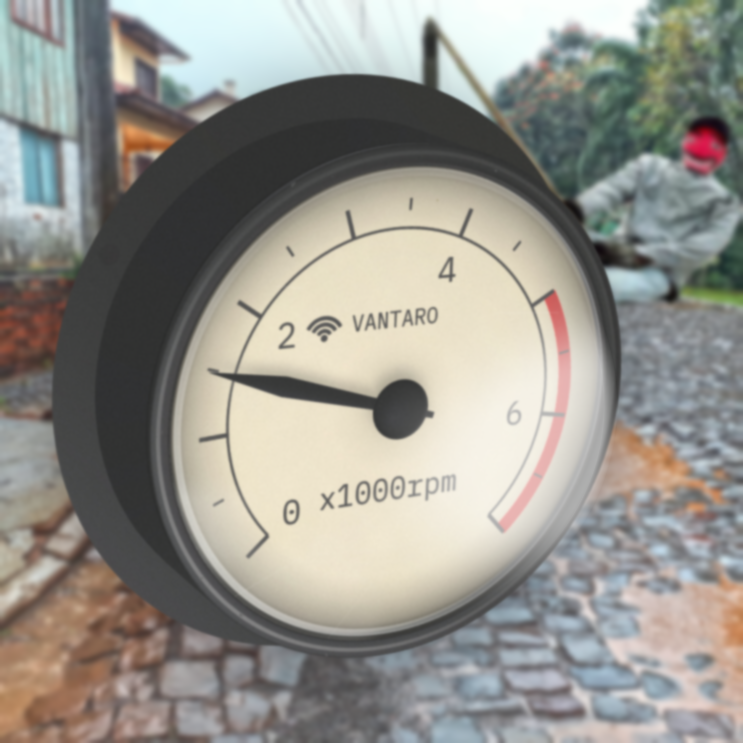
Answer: value=1500 unit=rpm
